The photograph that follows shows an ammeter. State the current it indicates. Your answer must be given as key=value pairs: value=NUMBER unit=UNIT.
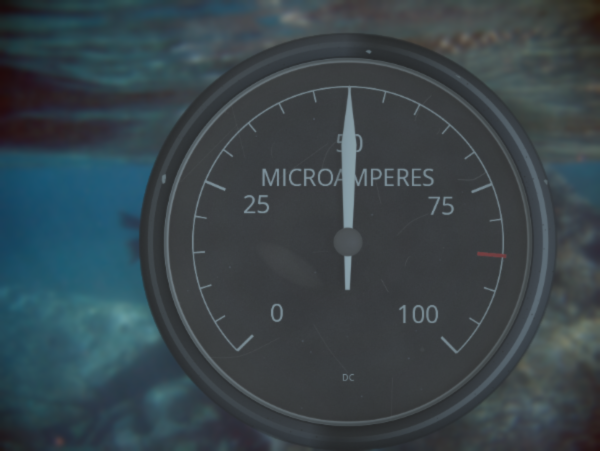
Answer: value=50 unit=µA
